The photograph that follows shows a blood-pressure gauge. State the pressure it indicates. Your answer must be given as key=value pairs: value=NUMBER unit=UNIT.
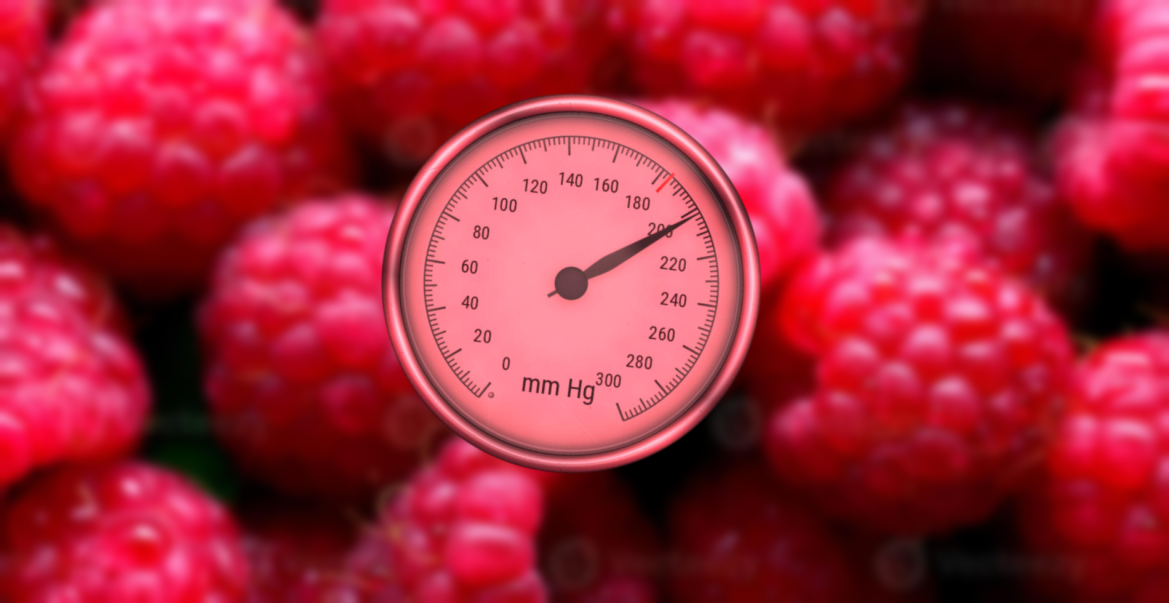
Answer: value=202 unit=mmHg
